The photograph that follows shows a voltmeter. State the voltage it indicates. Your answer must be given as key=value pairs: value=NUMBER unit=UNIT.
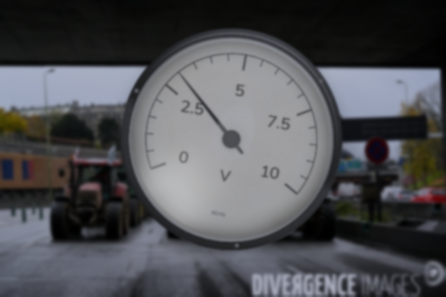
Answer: value=3 unit=V
